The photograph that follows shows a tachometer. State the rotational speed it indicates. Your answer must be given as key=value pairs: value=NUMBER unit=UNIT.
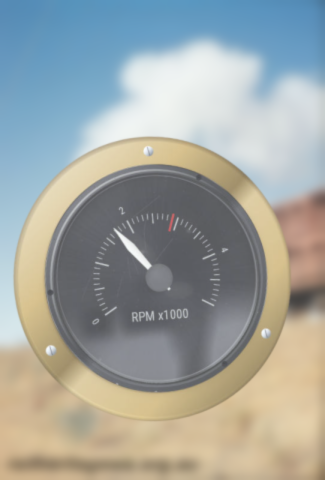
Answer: value=1700 unit=rpm
